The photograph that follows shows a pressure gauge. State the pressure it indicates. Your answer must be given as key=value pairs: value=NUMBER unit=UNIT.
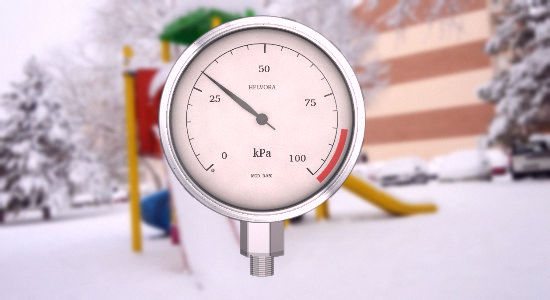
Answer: value=30 unit=kPa
